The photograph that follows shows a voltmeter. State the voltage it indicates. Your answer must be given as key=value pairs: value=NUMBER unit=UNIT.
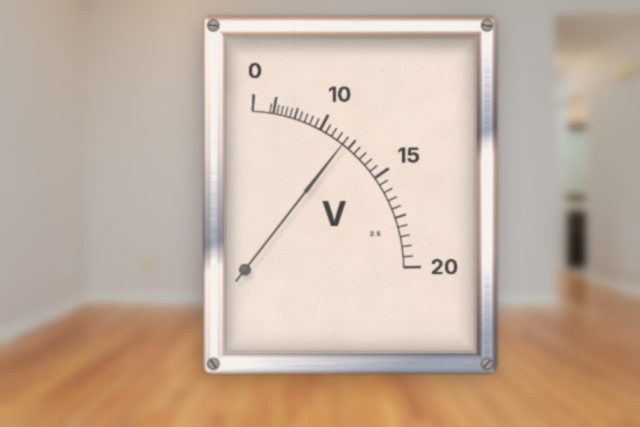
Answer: value=12 unit=V
